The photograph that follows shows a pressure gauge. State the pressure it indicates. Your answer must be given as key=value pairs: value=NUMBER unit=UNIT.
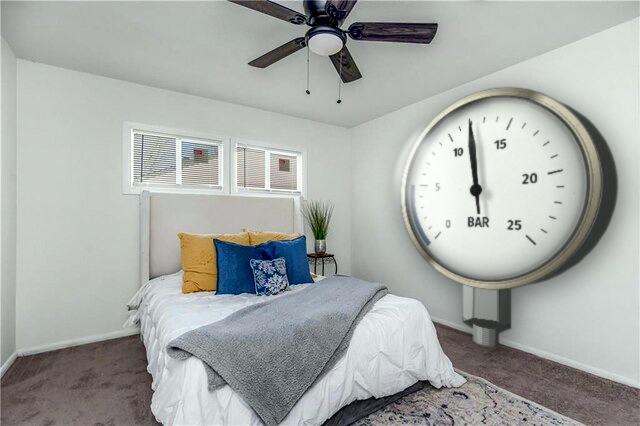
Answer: value=12 unit=bar
